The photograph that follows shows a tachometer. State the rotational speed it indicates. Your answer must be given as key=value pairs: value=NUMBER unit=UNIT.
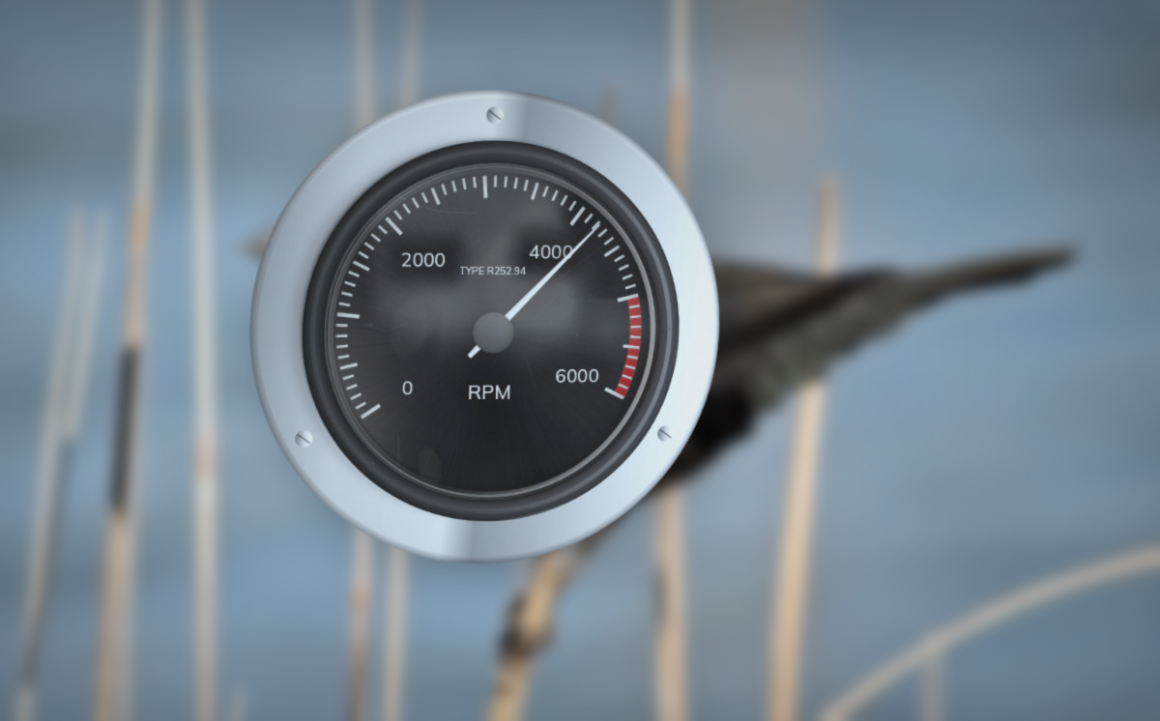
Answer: value=4200 unit=rpm
